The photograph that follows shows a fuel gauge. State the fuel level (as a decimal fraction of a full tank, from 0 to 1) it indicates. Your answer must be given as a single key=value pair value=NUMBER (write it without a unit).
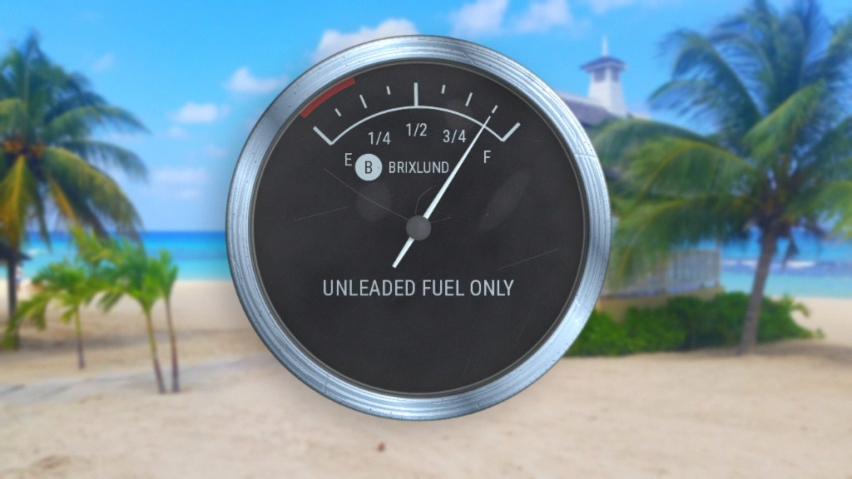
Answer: value=0.875
